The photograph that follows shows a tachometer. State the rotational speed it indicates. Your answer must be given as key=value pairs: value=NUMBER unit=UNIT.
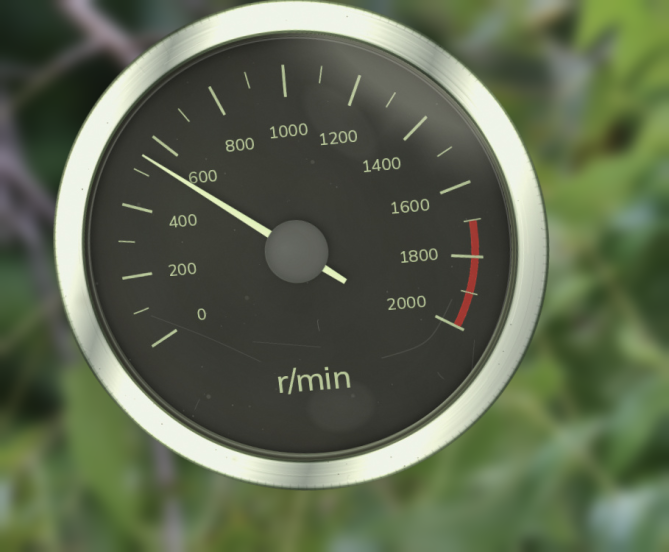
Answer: value=550 unit=rpm
